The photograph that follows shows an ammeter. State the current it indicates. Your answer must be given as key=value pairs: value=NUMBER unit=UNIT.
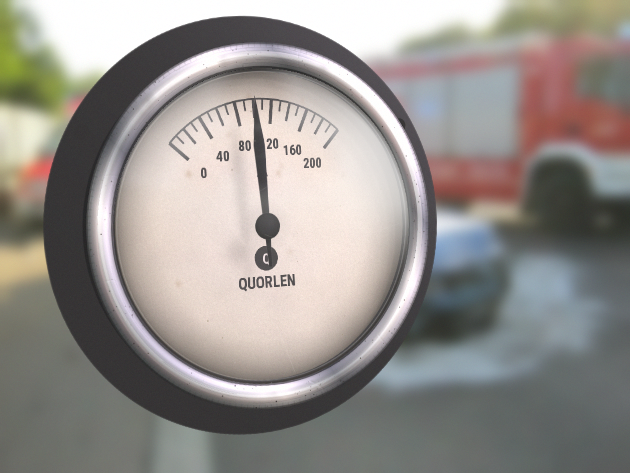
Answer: value=100 unit=A
